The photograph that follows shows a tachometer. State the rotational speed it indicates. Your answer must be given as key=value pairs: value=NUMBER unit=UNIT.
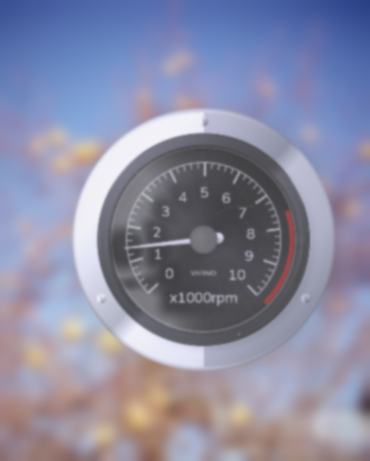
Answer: value=1400 unit=rpm
